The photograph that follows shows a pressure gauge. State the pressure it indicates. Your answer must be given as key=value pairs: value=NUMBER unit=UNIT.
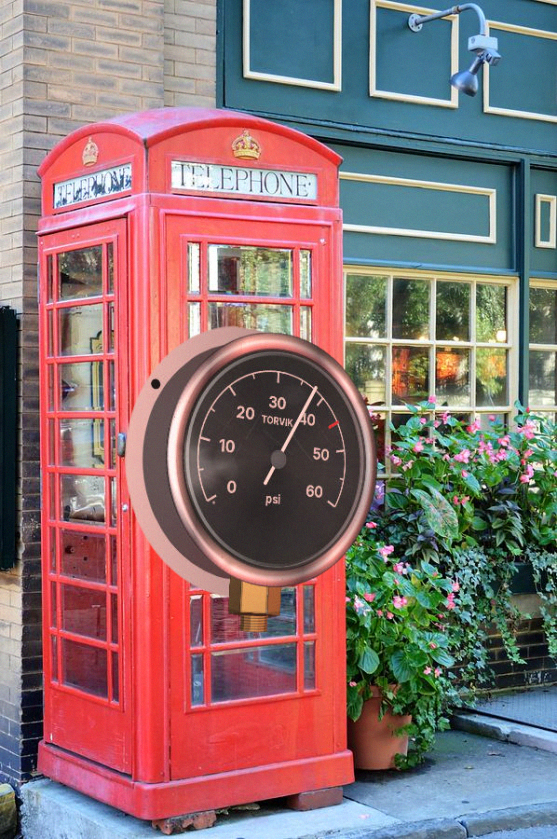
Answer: value=37.5 unit=psi
